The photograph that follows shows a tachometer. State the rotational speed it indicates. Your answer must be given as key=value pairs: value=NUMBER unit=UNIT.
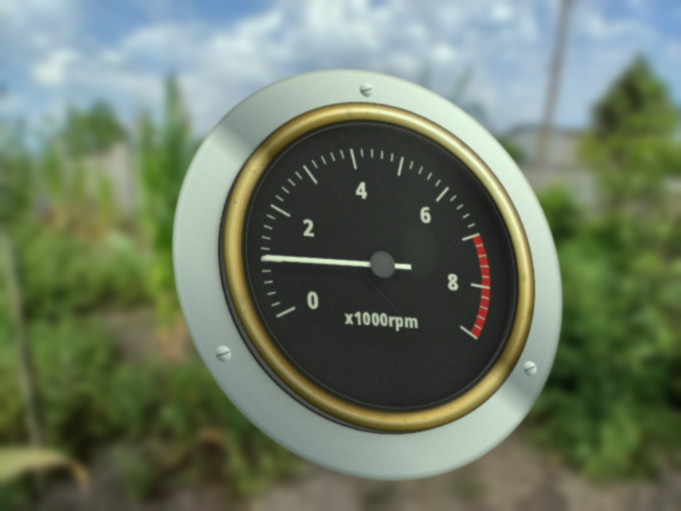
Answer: value=1000 unit=rpm
